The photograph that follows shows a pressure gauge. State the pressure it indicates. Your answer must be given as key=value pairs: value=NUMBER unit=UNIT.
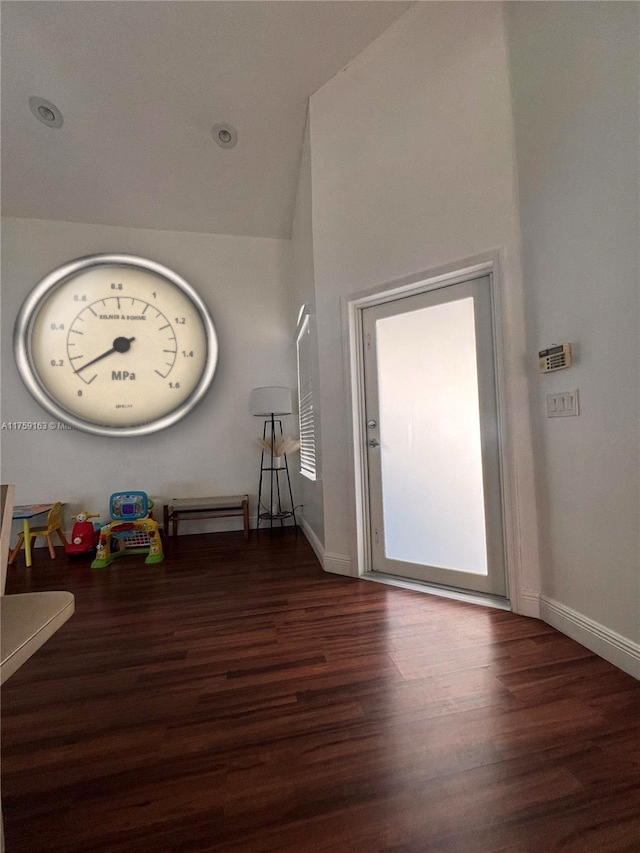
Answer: value=0.1 unit=MPa
